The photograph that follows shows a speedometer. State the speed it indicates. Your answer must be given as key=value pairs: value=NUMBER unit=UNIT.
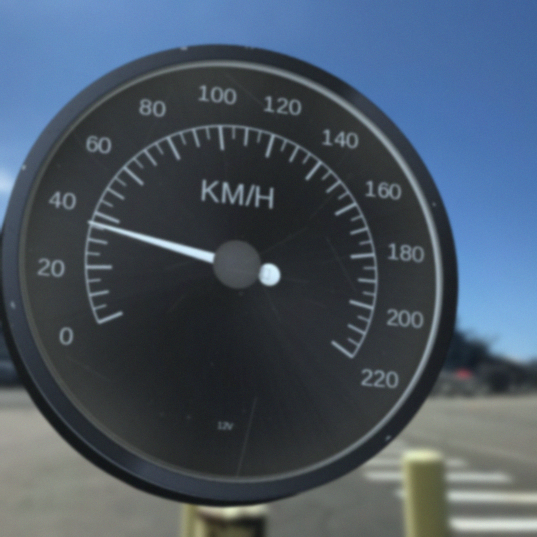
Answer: value=35 unit=km/h
